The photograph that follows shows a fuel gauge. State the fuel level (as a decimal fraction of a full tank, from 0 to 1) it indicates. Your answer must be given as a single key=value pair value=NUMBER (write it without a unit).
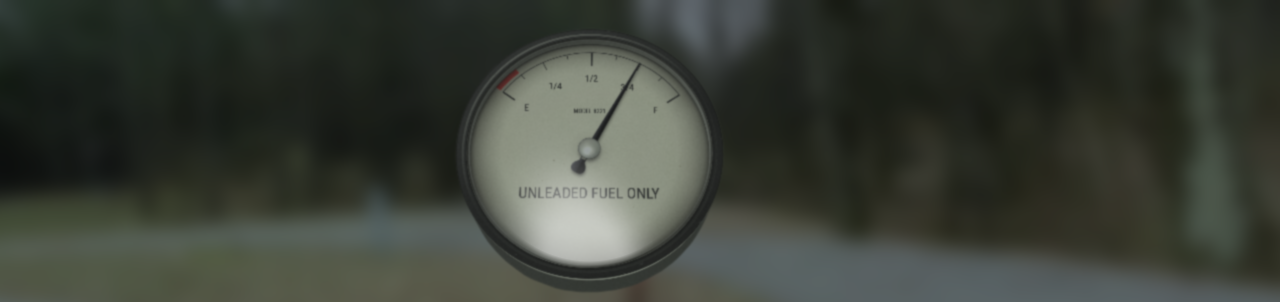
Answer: value=0.75
